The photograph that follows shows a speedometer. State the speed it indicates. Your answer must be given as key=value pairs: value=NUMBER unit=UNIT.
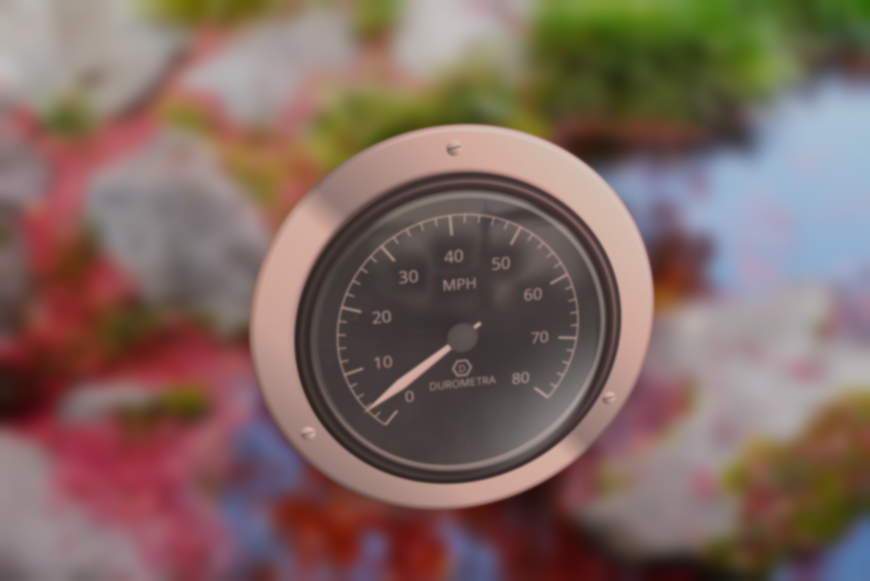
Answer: value=4 unit=mph
